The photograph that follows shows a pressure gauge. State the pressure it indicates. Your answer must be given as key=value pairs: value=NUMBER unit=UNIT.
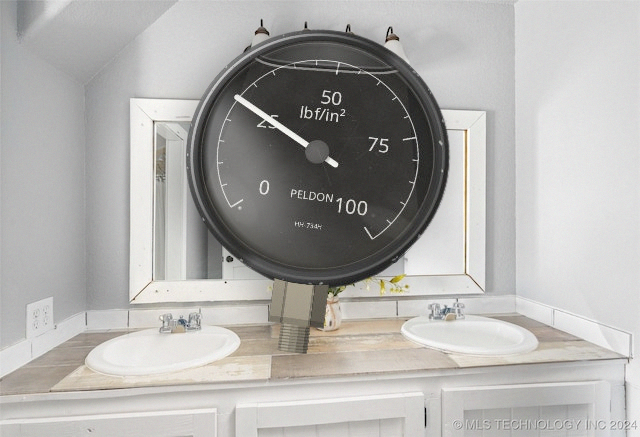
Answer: value=25 unit=psi
